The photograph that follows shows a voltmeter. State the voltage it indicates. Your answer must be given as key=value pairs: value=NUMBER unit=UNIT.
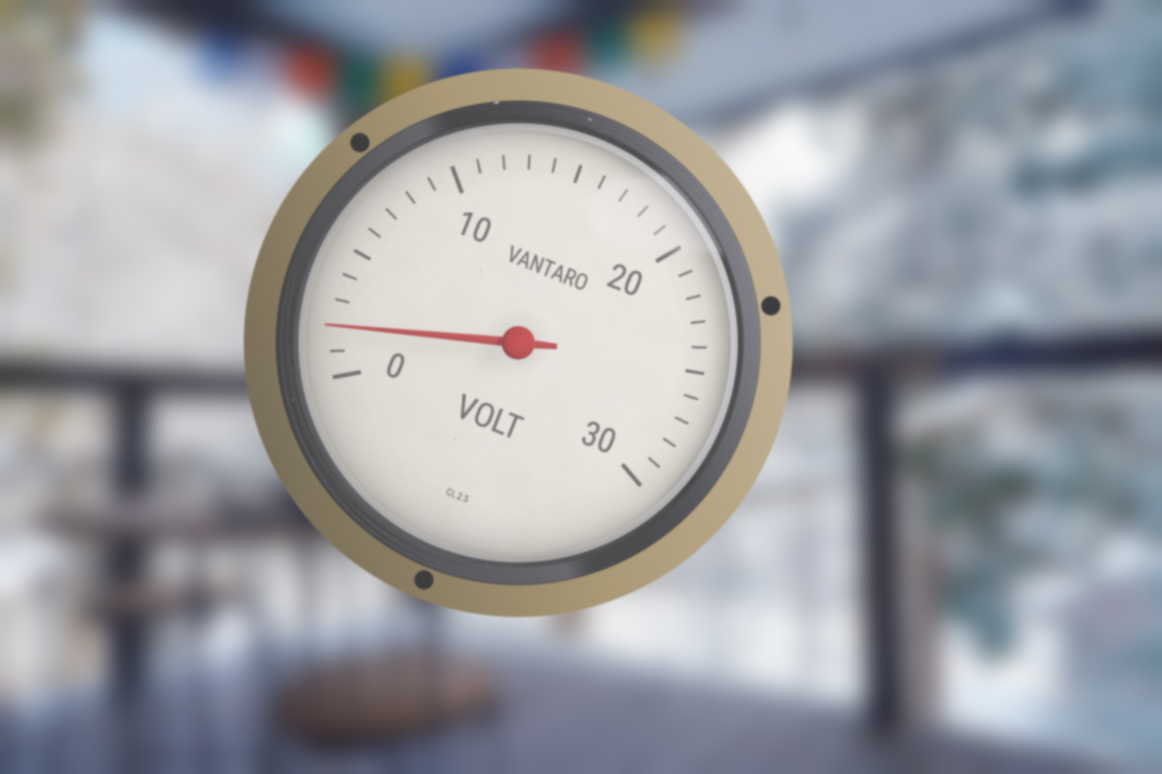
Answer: value=2 unit=V
